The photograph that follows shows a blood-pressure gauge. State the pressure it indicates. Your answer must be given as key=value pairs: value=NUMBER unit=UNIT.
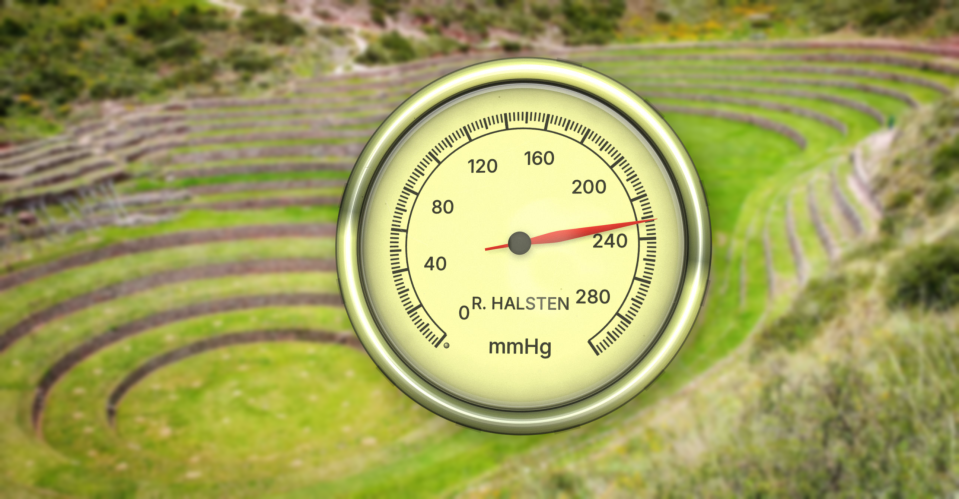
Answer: value=232 unit=mmHg
